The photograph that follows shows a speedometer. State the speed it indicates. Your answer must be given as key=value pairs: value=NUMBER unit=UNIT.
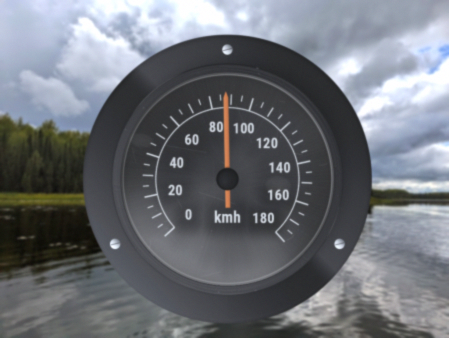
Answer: value=87.5 unit=km/h
